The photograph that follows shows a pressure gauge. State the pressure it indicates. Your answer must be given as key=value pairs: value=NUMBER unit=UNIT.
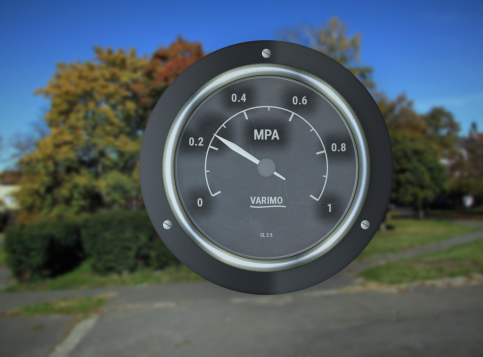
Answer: value=0.25 unit=MPa
